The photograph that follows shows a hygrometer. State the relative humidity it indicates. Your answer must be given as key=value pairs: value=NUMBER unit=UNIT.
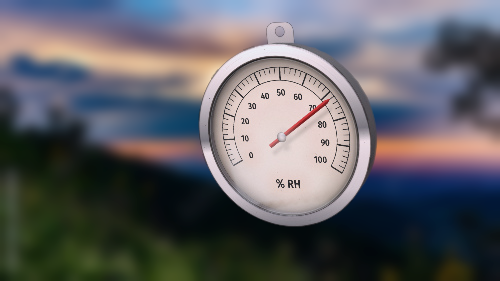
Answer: value=72 unit=%
